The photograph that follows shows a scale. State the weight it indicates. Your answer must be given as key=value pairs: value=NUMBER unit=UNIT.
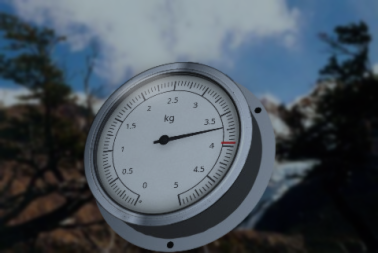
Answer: value=3.75 unit=kg
